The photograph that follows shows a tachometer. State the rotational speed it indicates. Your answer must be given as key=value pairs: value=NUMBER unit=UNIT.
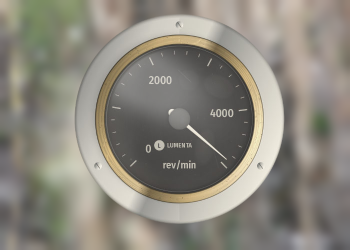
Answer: value=4900 unit=rpm
